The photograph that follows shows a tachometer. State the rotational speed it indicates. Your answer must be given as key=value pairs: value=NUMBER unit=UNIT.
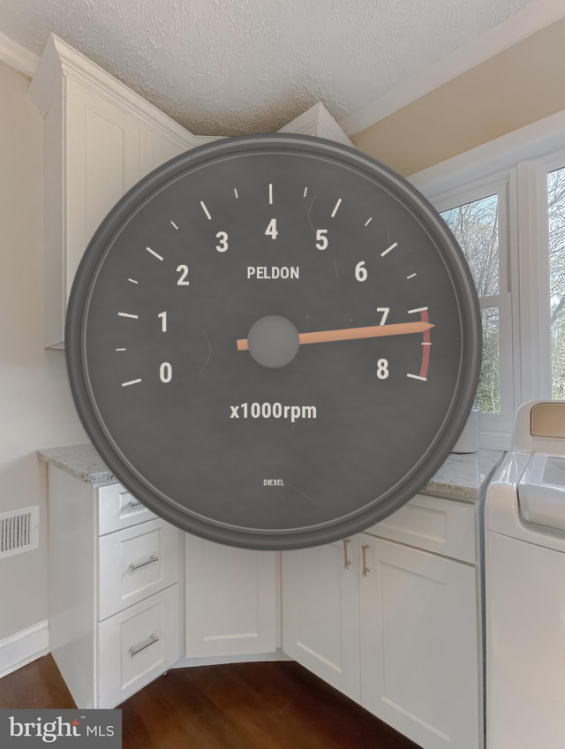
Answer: value=7250 unit=rpm
